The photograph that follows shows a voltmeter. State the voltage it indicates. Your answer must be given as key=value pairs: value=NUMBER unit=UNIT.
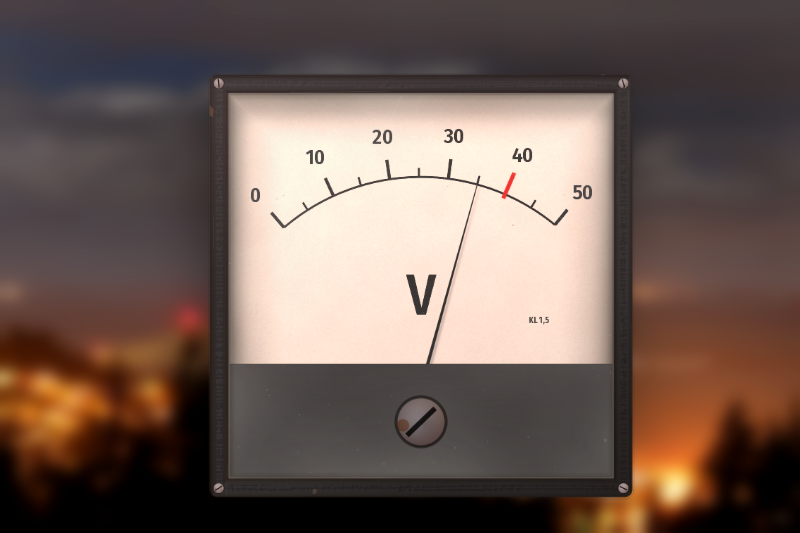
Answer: value=35 unit=V
